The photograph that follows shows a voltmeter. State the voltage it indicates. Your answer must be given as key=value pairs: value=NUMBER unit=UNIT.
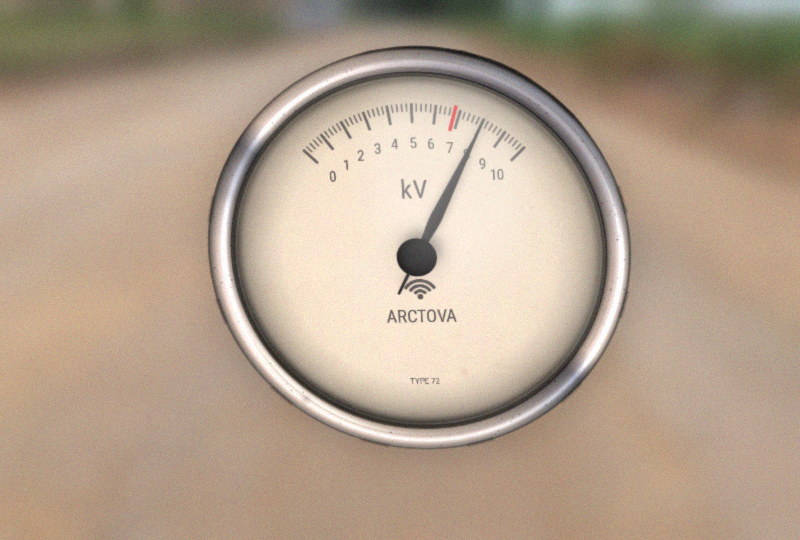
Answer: value=8 unit=kV
